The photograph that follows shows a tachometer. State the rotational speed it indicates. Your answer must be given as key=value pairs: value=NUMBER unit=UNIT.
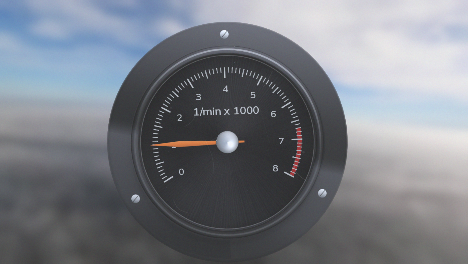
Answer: value=1000 unit=rpm
